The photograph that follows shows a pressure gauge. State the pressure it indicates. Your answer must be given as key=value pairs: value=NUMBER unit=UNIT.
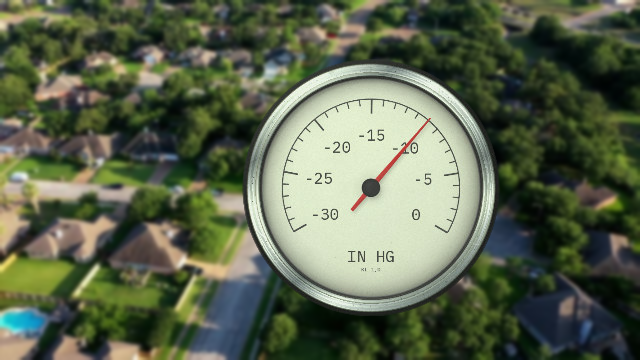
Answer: value=-10 unit=inHg
